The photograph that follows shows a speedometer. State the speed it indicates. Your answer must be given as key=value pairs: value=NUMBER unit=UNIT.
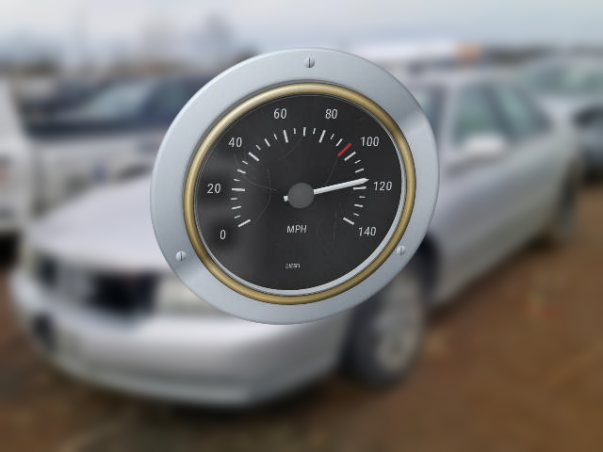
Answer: value=115 unit=mph
